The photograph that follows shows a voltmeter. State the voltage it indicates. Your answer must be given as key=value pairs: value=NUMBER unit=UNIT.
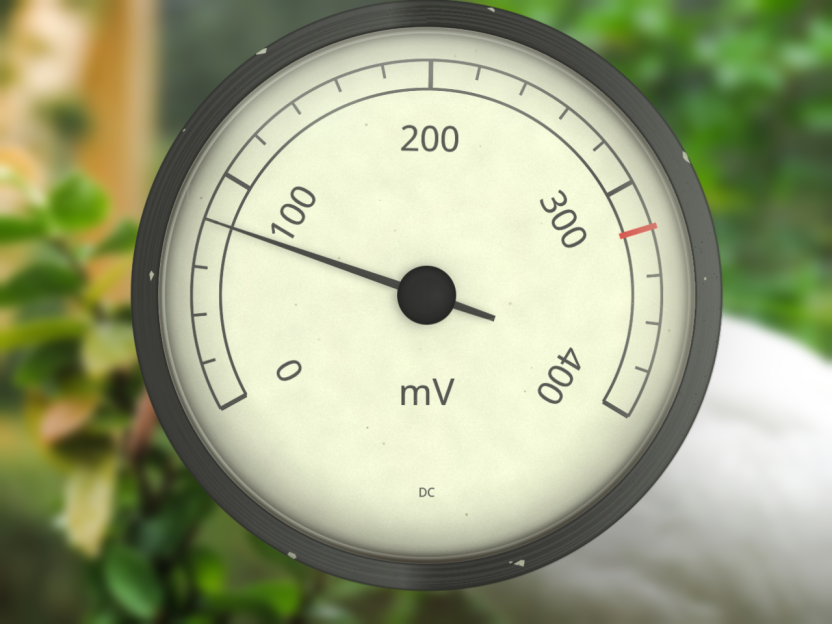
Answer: value=80 unit=mV
